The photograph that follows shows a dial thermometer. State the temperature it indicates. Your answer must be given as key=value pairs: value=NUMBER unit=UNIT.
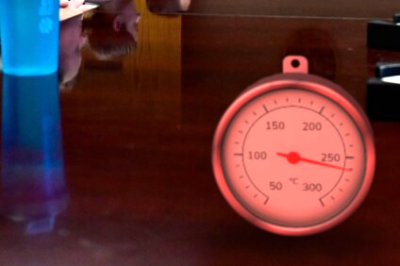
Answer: value=260 unit=°C
